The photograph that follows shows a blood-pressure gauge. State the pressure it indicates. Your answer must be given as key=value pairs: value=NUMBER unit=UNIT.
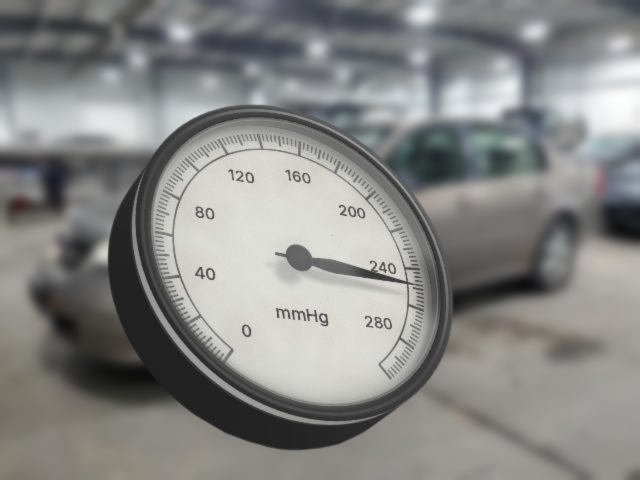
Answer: value=250 unit=mmHg
